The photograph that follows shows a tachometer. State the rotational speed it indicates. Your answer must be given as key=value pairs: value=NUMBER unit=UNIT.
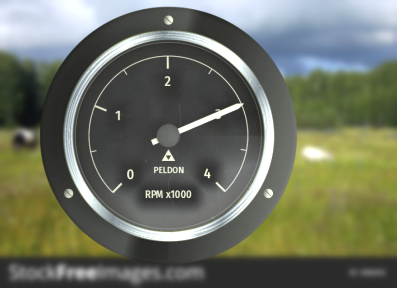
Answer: value=3000 unit=rpm
